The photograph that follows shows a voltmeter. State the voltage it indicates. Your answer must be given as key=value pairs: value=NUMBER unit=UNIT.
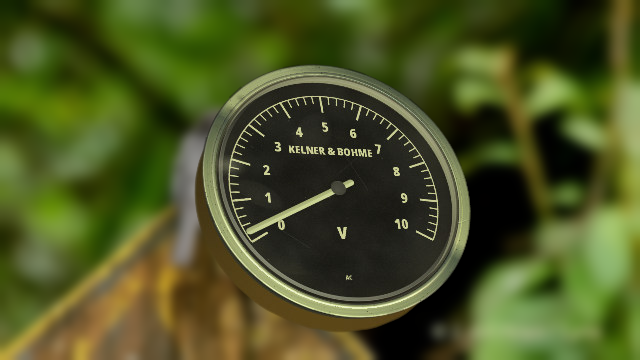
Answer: value=0.2 unit=V
